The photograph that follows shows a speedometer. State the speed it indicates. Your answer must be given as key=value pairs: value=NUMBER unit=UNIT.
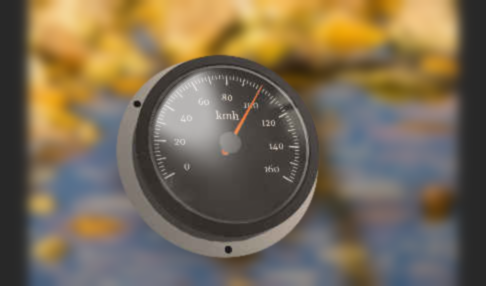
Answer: value=100 unit=km/h
